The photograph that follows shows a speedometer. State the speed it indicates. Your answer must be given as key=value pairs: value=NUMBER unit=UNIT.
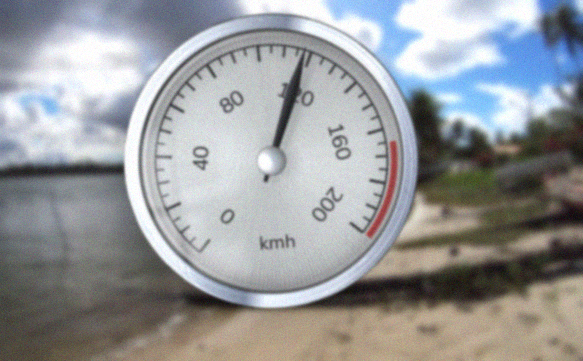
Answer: value=117.5 unit=km/h
